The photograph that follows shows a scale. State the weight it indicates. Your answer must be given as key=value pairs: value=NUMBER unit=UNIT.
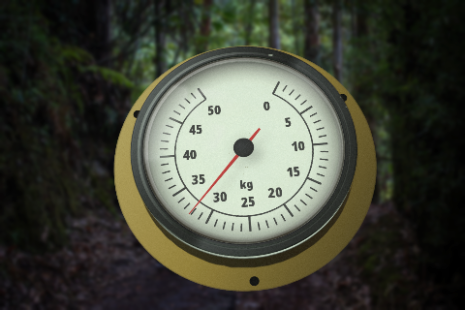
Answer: value=32 unit=kg
